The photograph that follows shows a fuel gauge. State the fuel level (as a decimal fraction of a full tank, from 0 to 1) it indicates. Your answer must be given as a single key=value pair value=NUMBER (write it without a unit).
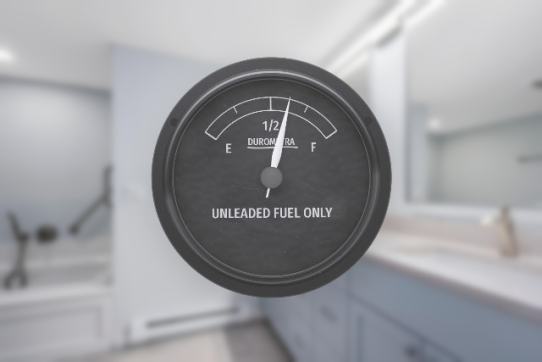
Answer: value=0.625
